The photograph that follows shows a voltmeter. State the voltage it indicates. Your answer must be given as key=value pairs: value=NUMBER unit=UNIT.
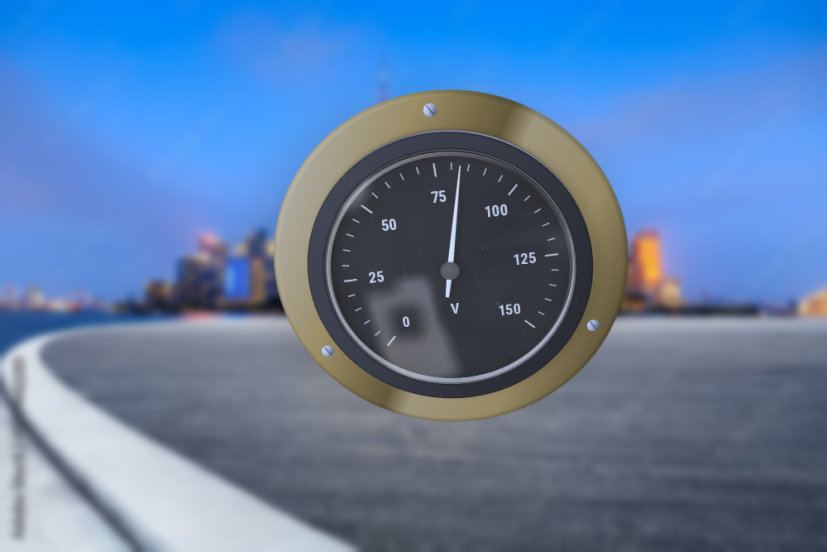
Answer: value=82.5 unit=V
